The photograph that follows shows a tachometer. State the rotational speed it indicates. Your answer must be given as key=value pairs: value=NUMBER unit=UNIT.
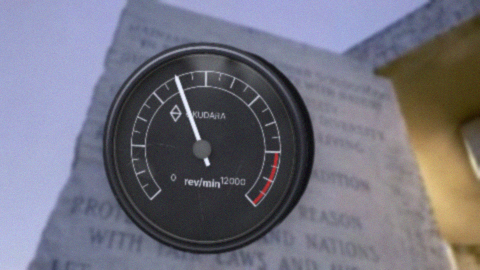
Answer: value=5000 unit=rpm
